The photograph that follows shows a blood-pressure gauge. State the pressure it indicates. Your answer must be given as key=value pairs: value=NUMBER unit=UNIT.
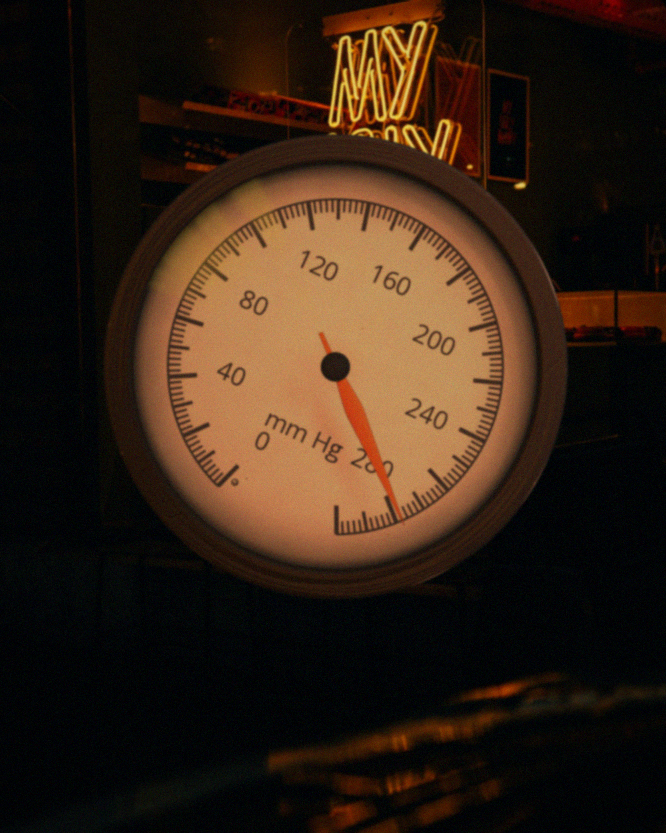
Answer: value=278 unit=mmHg
